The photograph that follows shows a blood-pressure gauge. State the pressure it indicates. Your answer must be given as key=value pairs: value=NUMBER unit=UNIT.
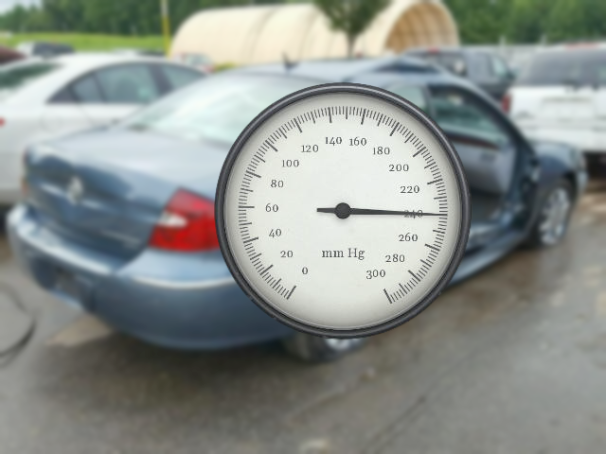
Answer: value=240 unit=mmHg
